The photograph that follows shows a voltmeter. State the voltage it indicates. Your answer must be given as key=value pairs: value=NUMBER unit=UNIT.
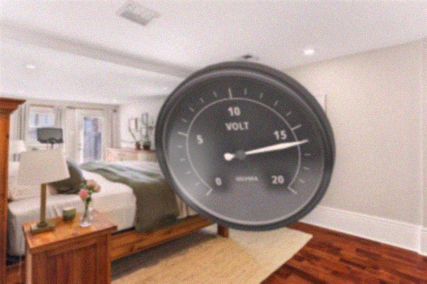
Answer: value=16 unit=V
